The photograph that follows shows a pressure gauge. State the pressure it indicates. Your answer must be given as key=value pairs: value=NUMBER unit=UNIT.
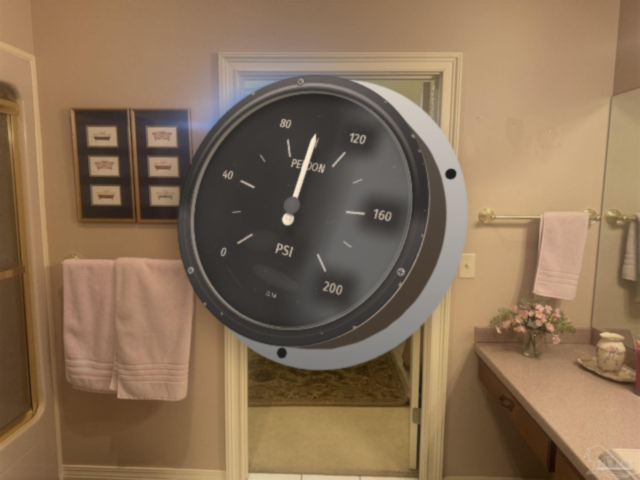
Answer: value=100 unit=psi
